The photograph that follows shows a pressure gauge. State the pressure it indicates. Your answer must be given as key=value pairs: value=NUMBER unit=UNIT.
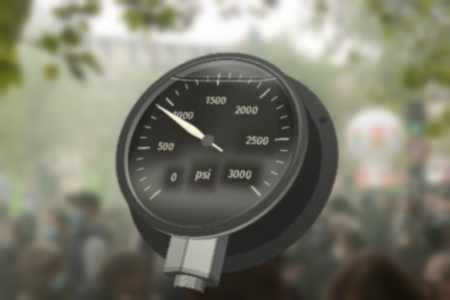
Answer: value=900 unit=psi
